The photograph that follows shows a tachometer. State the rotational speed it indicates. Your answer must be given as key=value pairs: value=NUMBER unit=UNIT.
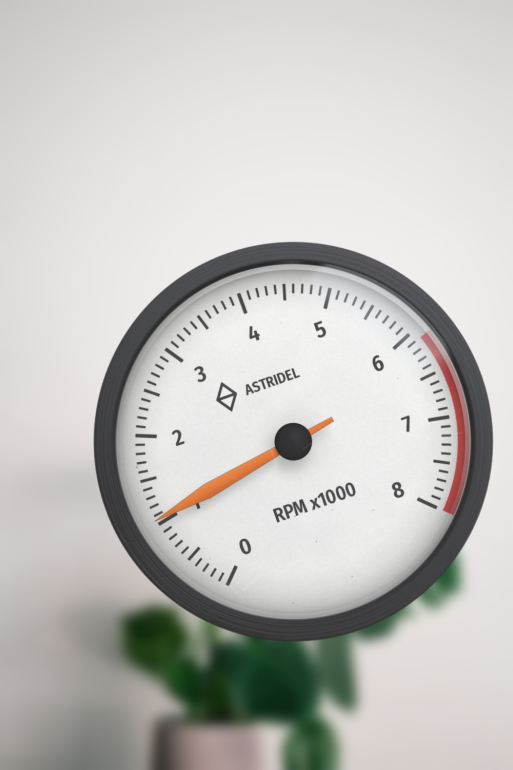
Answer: value=1050 unit=rpm
